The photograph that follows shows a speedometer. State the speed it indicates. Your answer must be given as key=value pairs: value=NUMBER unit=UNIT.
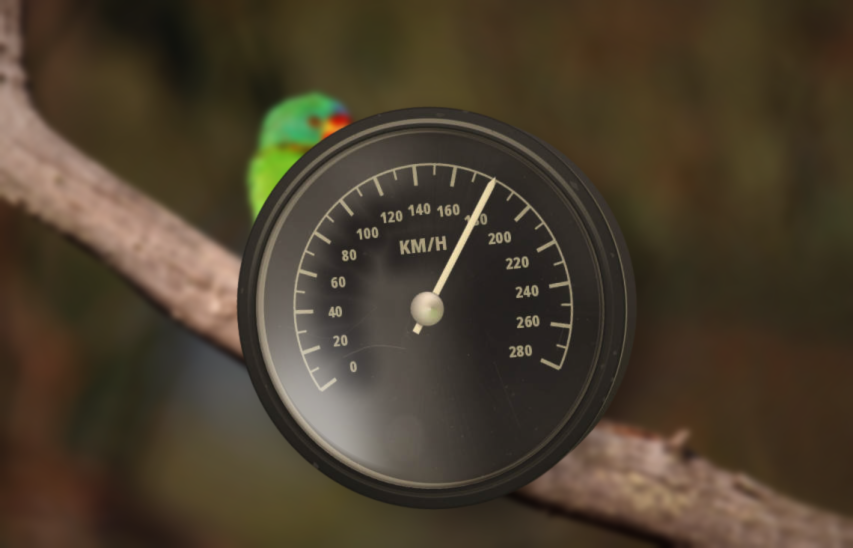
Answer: value=180 unit=km/h
